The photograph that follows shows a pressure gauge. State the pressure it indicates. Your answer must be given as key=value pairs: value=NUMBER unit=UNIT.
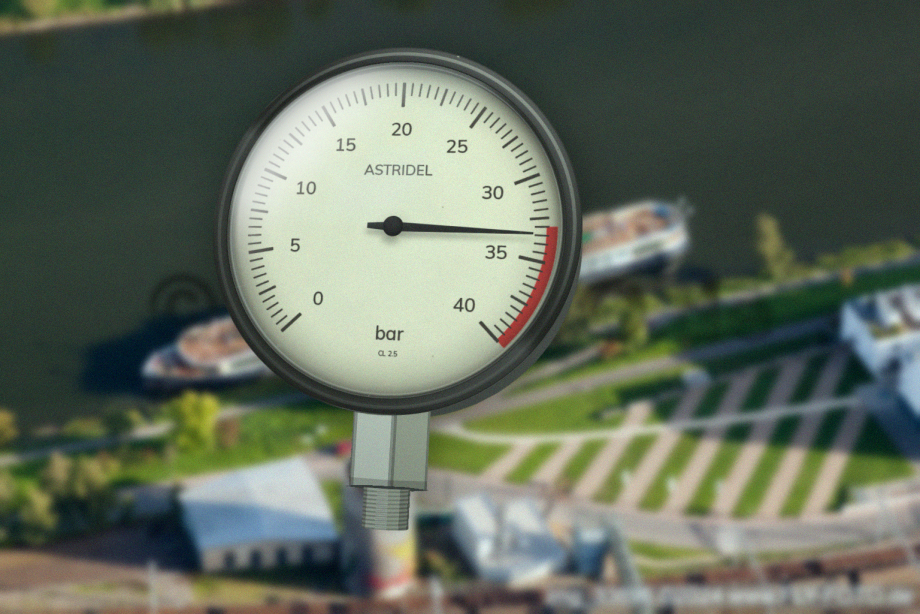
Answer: value=33.5 unit=bar
